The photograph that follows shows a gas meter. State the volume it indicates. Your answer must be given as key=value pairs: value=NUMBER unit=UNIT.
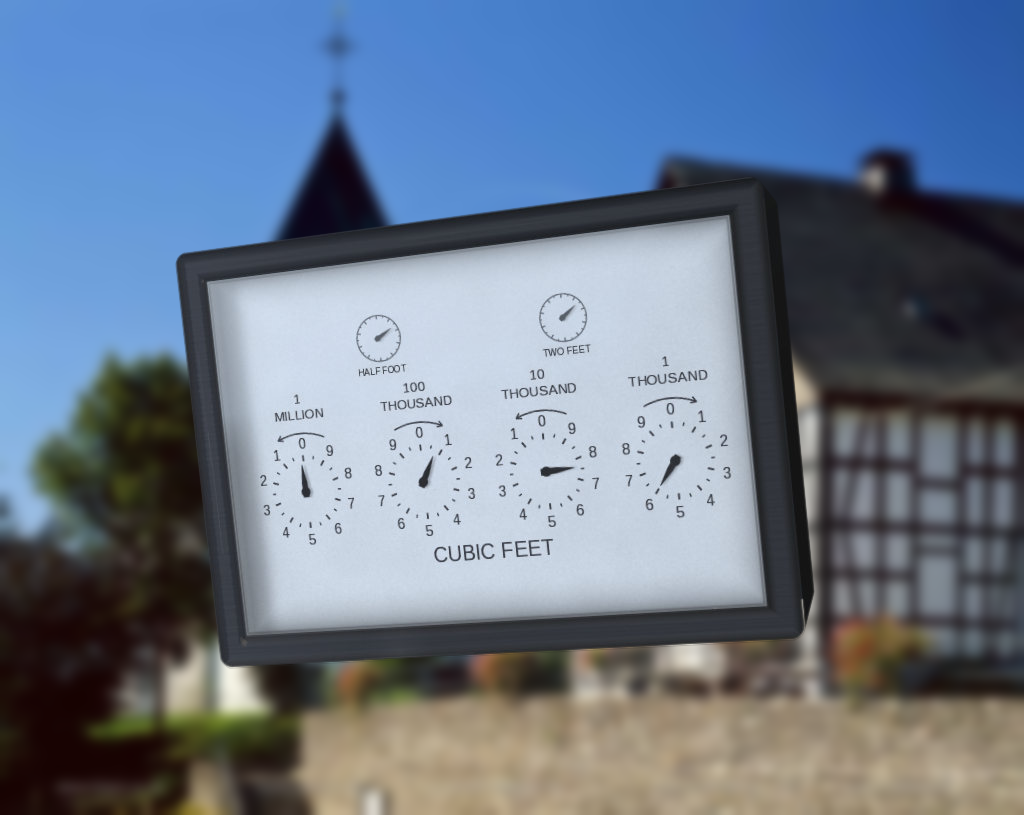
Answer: value=7600 unit=ft³
